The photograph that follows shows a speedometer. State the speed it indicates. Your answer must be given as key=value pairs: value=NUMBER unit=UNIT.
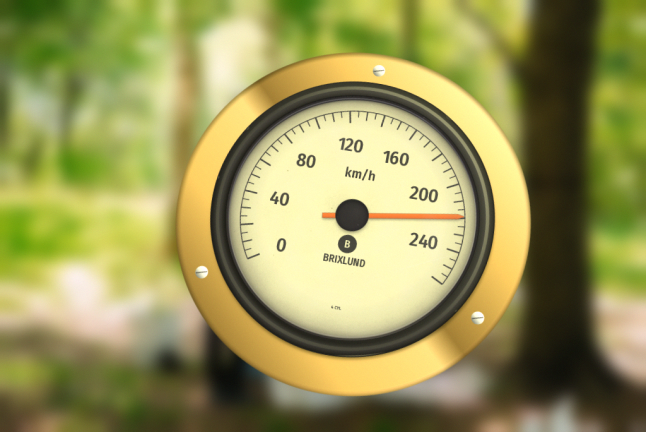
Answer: value=220 unit=km/h
